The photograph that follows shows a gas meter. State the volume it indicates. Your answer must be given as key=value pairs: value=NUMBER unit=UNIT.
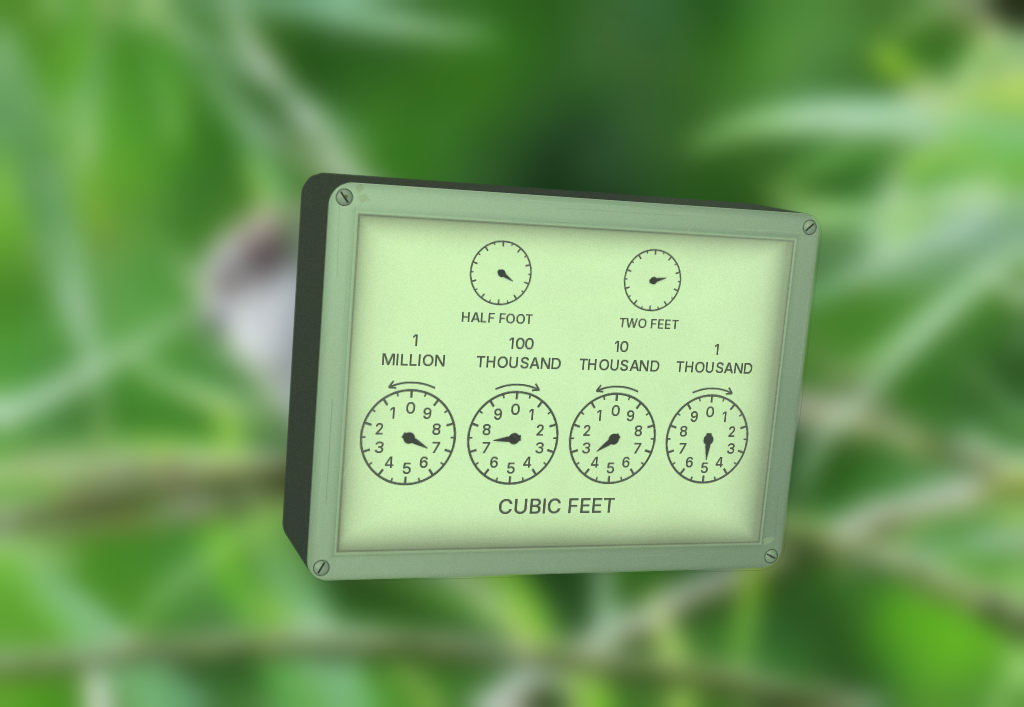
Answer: value=673500 unit=ft³
